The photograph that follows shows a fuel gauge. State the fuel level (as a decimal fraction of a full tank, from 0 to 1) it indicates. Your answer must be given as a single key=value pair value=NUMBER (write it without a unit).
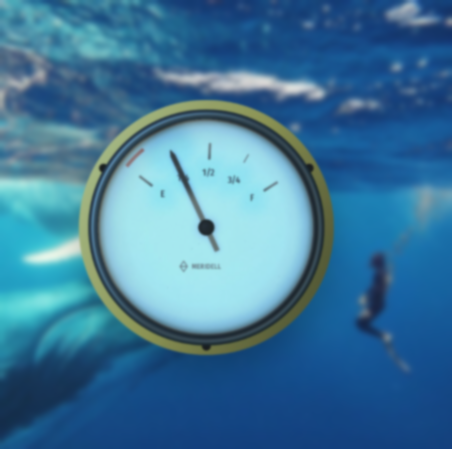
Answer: value=0.25
